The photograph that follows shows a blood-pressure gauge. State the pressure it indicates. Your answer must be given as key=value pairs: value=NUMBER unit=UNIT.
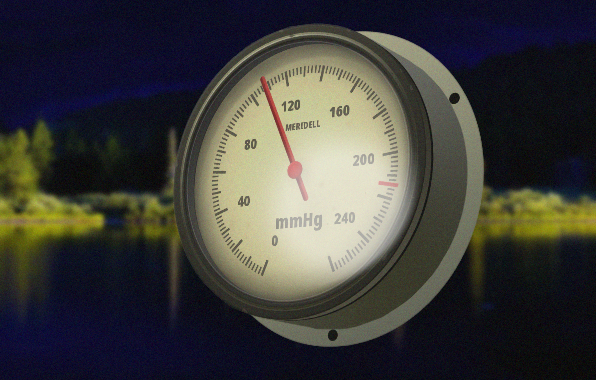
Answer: value=110 unit=mmHg
